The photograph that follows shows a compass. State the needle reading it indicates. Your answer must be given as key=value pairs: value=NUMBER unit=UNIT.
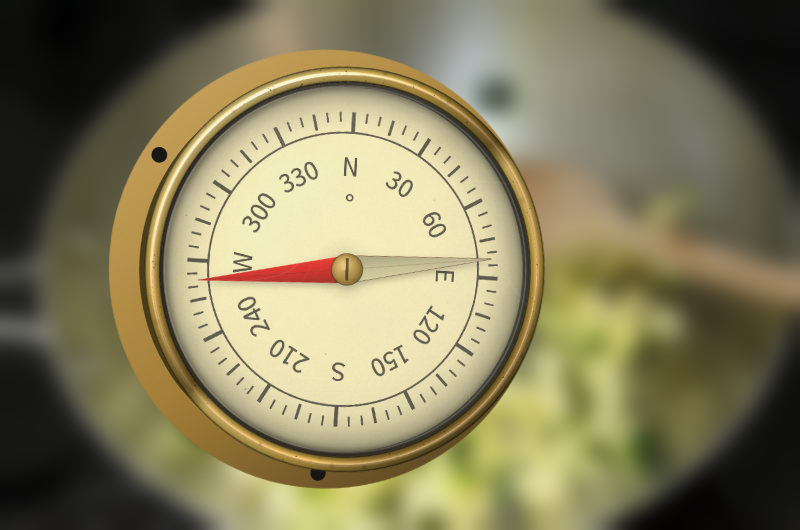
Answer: value=262.5 unit=°
